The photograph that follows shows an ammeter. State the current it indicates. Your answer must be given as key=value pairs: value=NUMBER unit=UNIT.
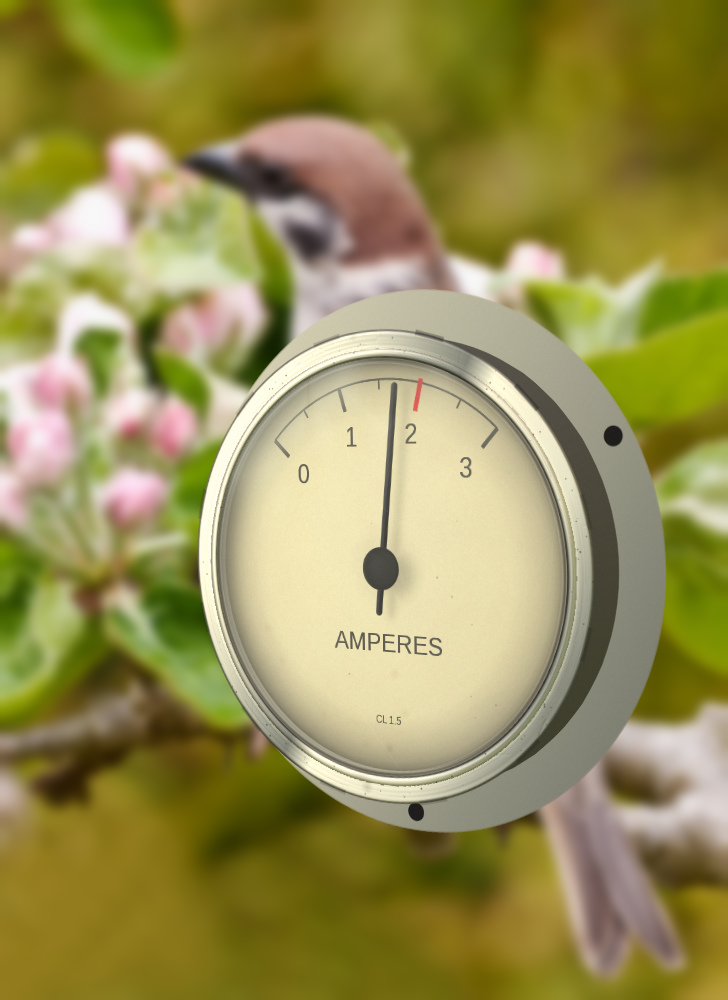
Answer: value=1.75 unit=A
